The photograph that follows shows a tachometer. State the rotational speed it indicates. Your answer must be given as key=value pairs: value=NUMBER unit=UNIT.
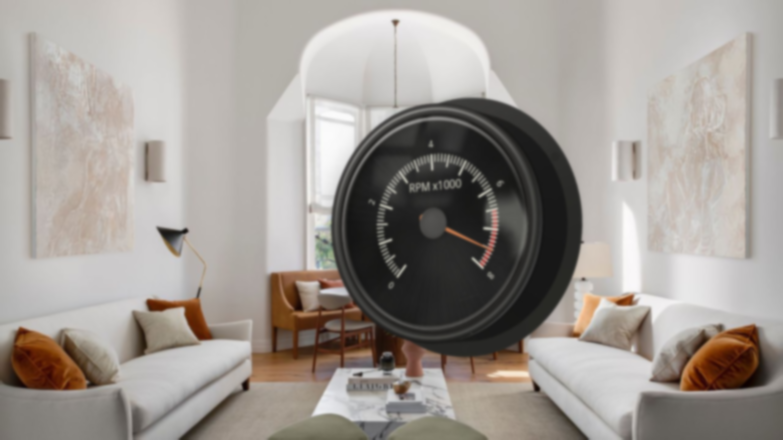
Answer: value=7500 unit=rpm
